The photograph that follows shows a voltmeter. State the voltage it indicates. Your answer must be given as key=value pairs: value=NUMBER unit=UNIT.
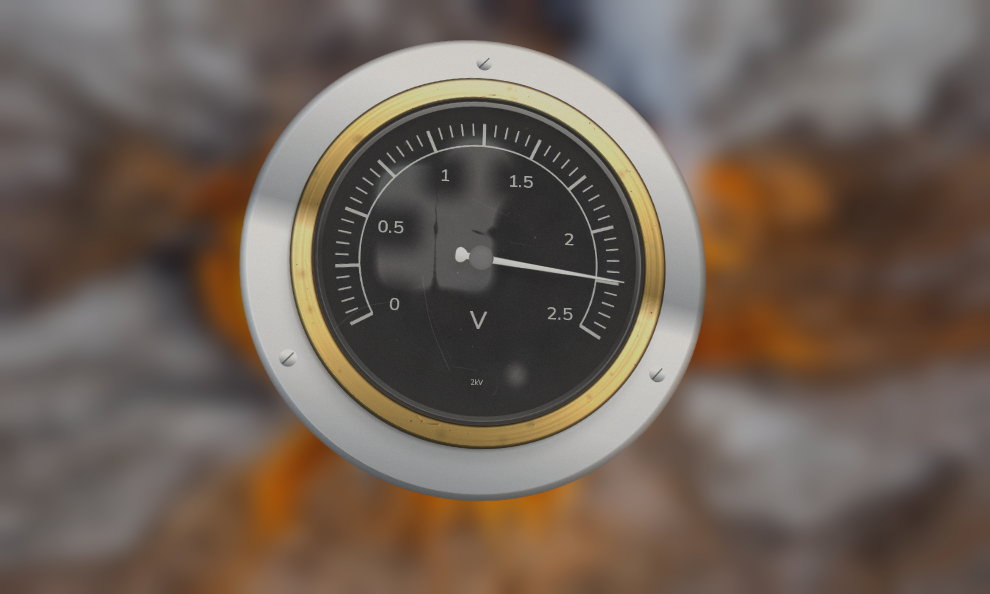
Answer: value=2.25 unit=V
